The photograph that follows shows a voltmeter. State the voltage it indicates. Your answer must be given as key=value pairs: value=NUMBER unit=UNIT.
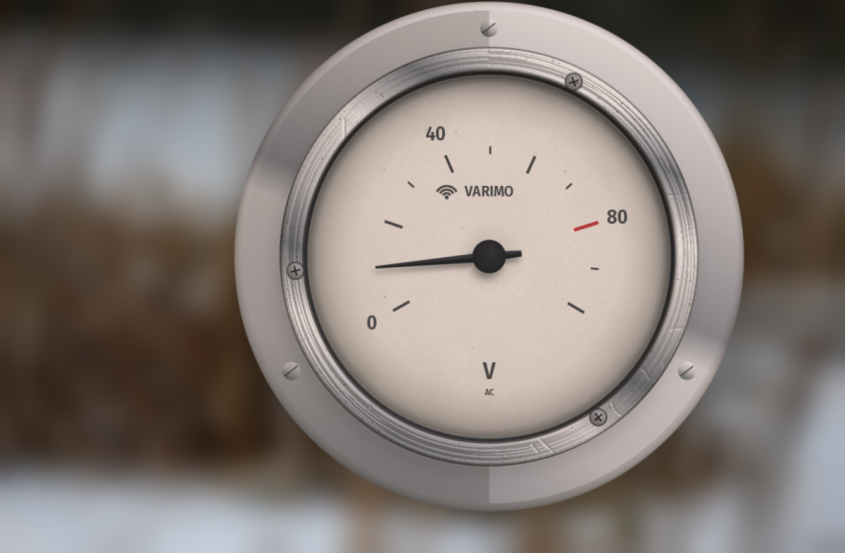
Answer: value=10 unit=V
